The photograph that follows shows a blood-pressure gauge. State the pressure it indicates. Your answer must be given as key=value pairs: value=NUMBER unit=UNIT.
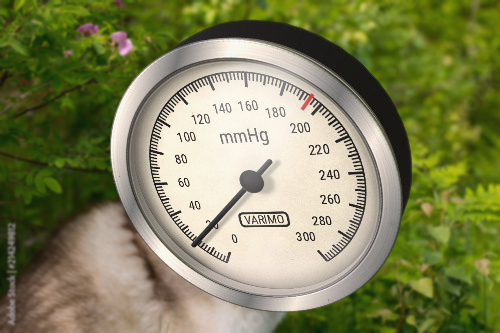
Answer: value=20 unit=mmHg
